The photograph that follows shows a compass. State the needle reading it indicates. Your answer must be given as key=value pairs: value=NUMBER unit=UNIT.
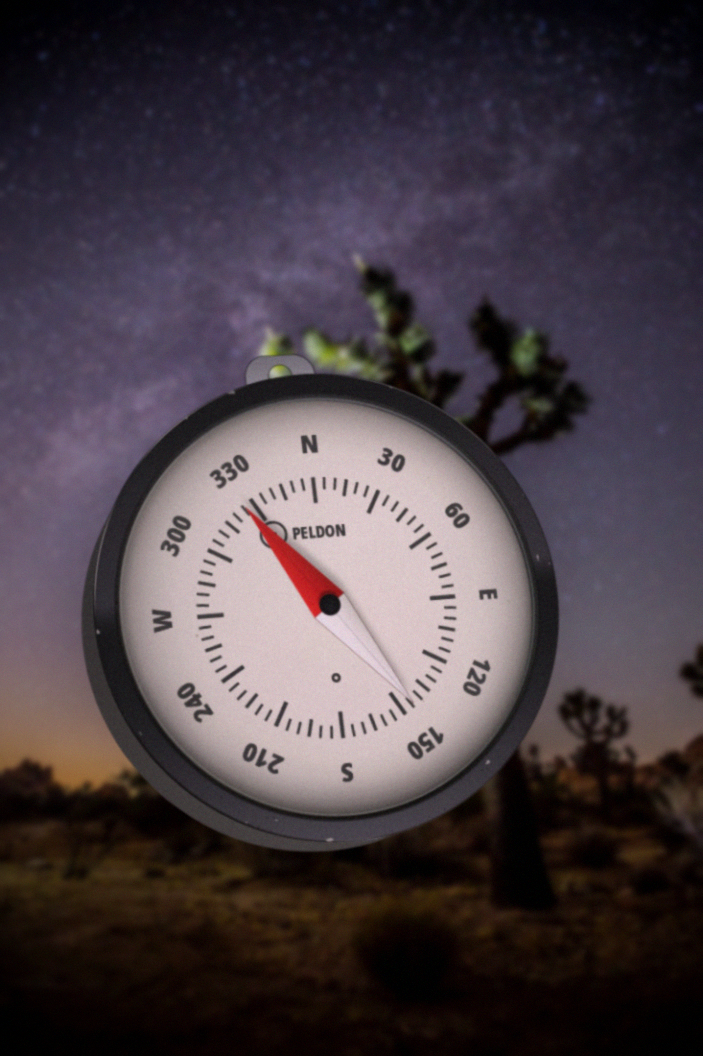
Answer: value=325 unit=°
